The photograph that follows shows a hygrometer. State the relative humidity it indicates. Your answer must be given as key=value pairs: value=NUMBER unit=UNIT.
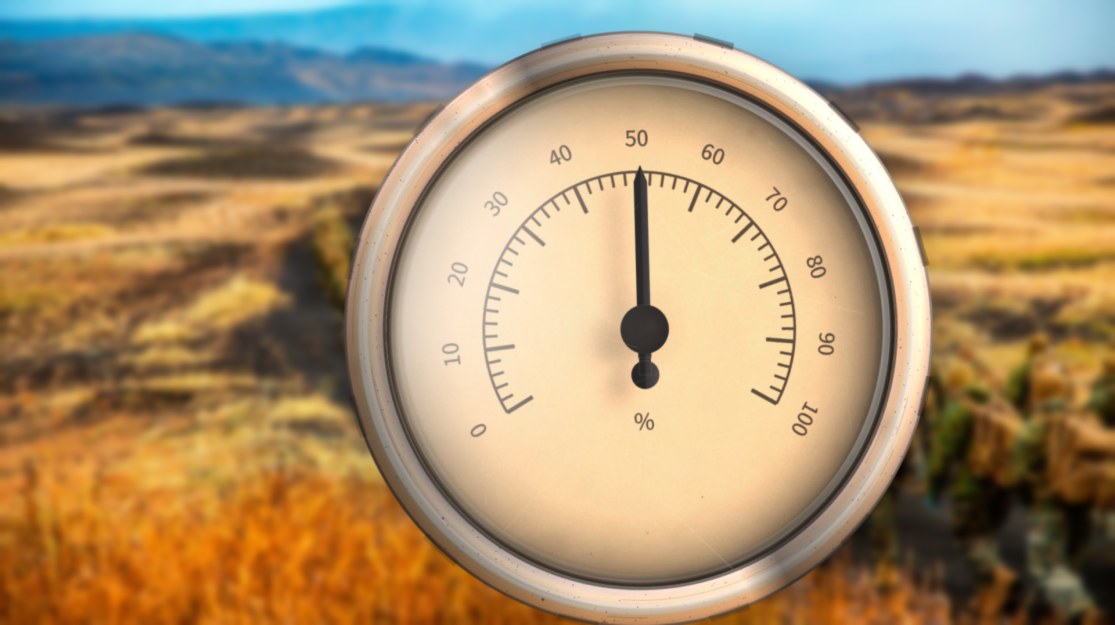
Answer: value=50 unit=%
